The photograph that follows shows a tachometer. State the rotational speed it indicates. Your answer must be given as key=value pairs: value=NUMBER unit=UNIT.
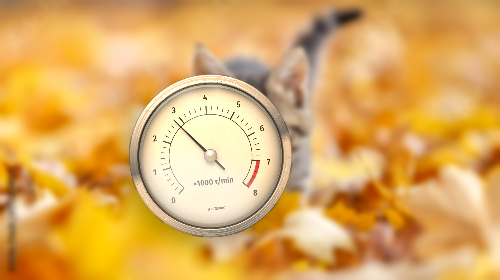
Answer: value=2800 unit=rpm
